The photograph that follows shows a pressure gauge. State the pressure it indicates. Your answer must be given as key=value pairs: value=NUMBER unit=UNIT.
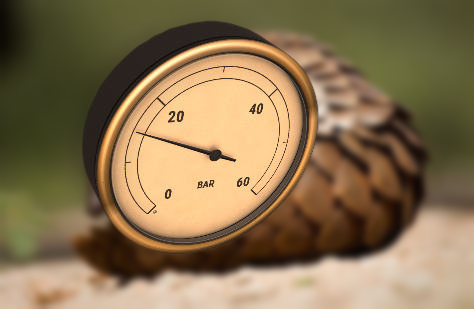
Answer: value=15 unit=bar
